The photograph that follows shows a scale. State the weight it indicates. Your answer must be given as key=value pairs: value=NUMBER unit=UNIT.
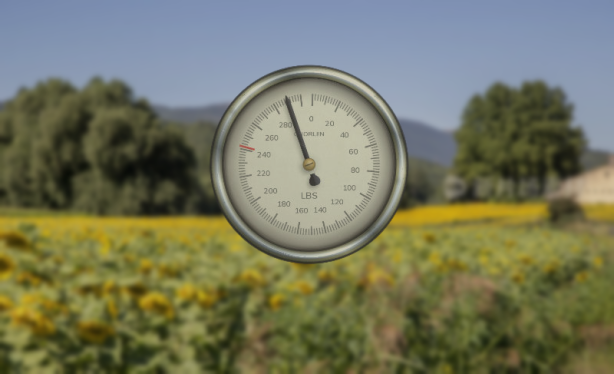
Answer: value=290 unit=lb
